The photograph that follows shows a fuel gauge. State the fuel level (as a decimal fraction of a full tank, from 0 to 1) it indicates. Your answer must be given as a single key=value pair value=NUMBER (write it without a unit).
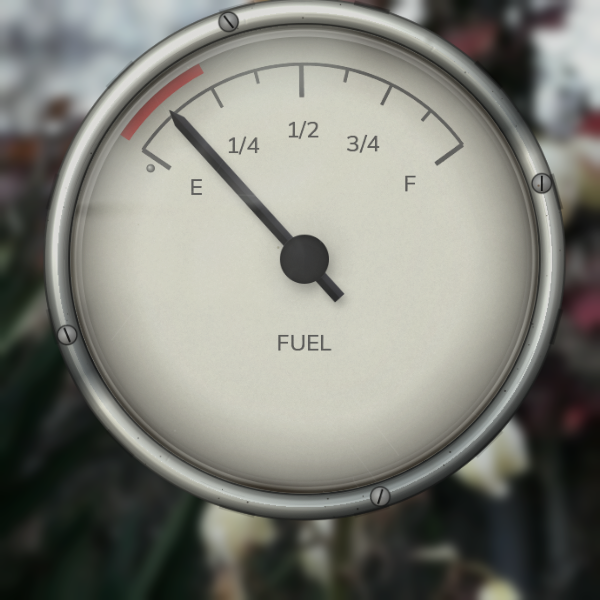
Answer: value=0.125
